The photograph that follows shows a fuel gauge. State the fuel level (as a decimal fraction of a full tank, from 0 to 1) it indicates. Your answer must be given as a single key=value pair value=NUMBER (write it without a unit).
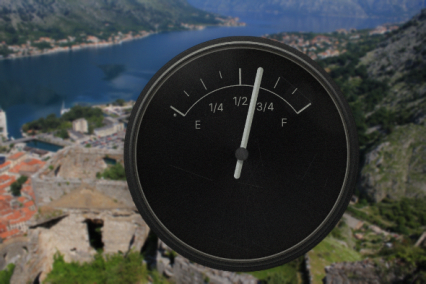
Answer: value=0.625
